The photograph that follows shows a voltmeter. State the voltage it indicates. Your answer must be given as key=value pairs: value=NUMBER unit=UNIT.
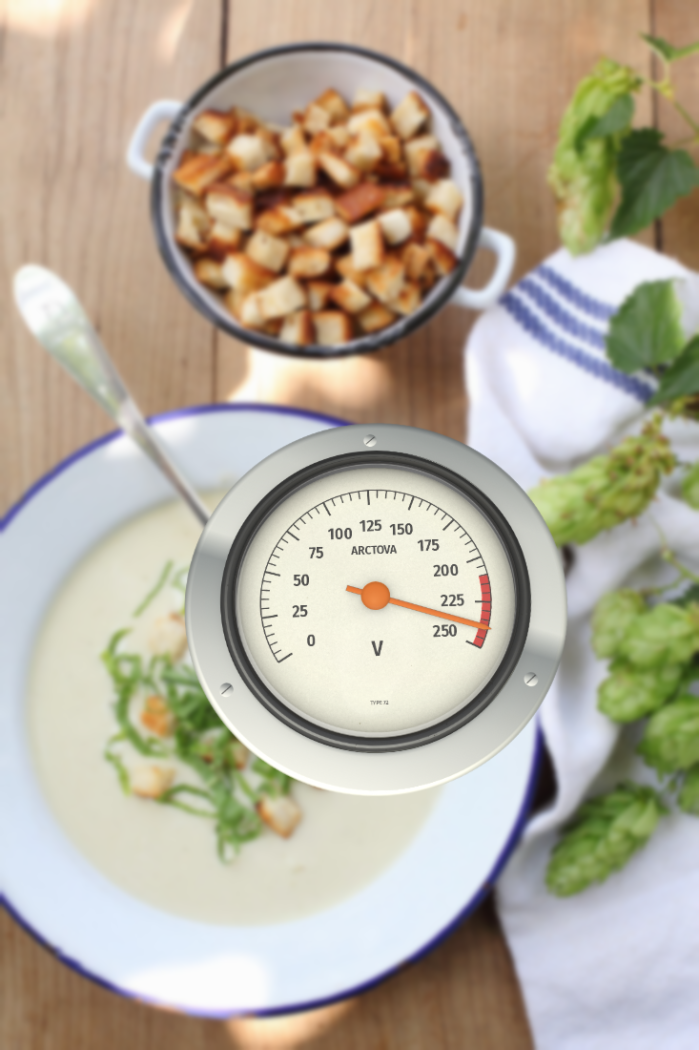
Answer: value=240 unit=V
